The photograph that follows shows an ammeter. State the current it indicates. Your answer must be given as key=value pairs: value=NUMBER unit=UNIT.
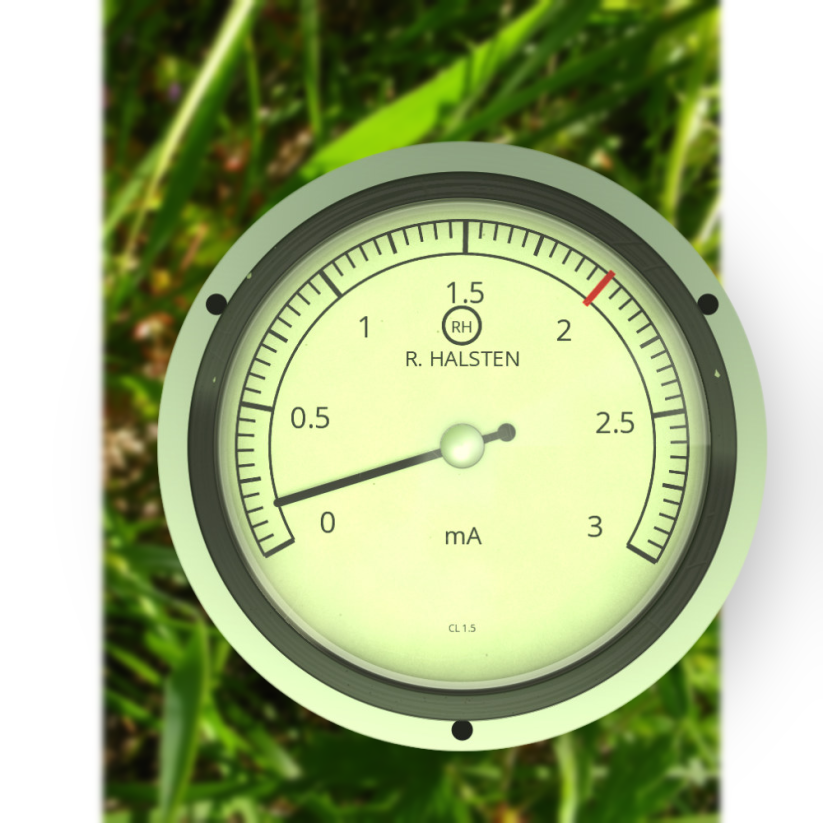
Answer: value=0.15 unit=mA
